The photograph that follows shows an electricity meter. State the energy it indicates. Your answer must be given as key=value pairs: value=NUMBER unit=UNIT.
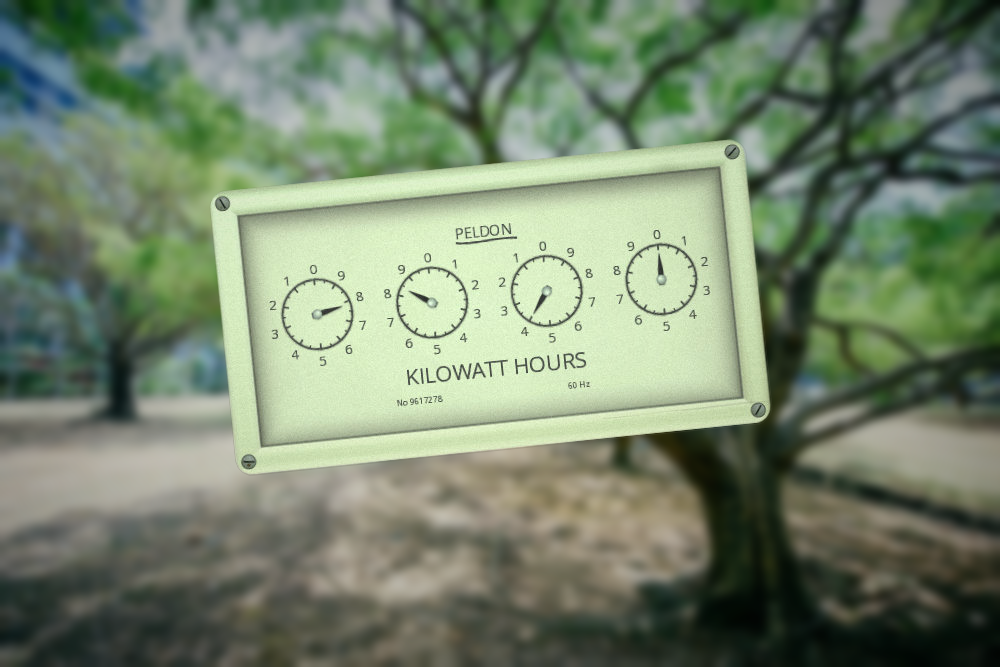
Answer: value=7840 unit=kWh
